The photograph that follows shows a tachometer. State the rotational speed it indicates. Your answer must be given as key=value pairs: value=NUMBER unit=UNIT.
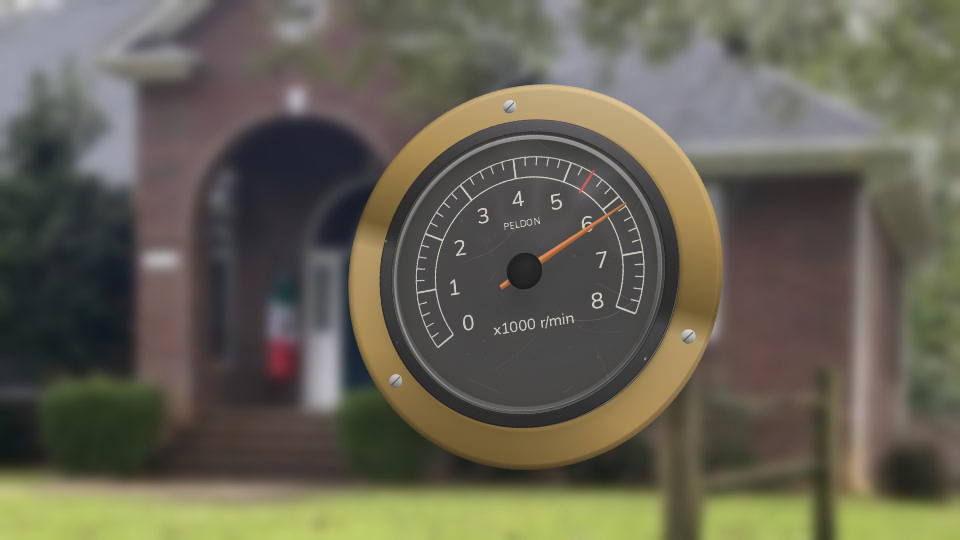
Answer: value=6200 unit=rpm
